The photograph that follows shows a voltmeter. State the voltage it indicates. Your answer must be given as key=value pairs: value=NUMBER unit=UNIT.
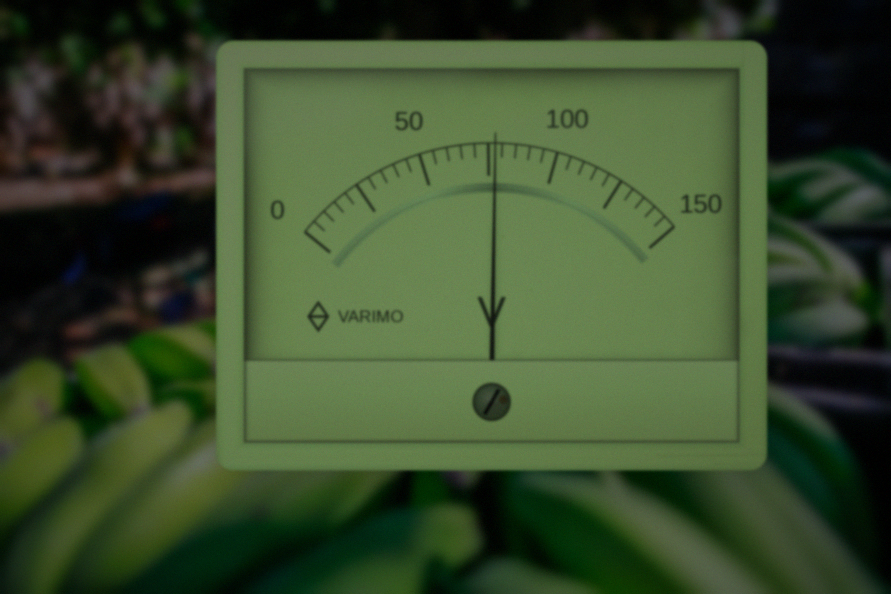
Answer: value=77.5 unit=V
